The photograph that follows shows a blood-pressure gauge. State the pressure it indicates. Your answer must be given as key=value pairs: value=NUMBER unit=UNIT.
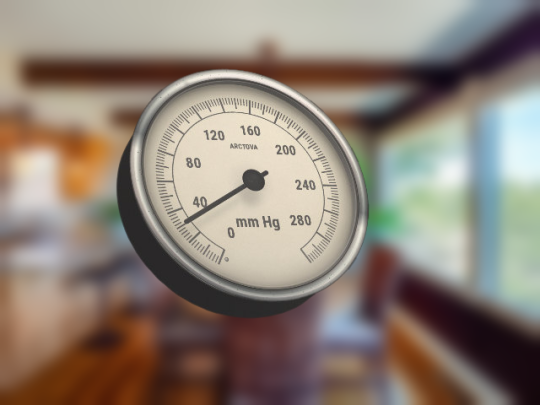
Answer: value=30 unit=mmHg
